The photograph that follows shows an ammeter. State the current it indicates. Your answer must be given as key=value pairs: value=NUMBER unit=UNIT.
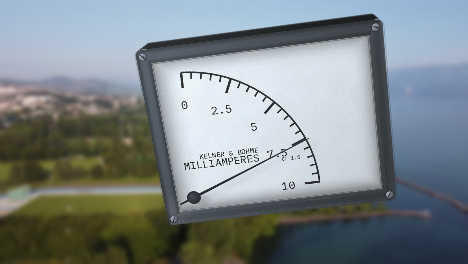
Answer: value=7.5 unit=mA
